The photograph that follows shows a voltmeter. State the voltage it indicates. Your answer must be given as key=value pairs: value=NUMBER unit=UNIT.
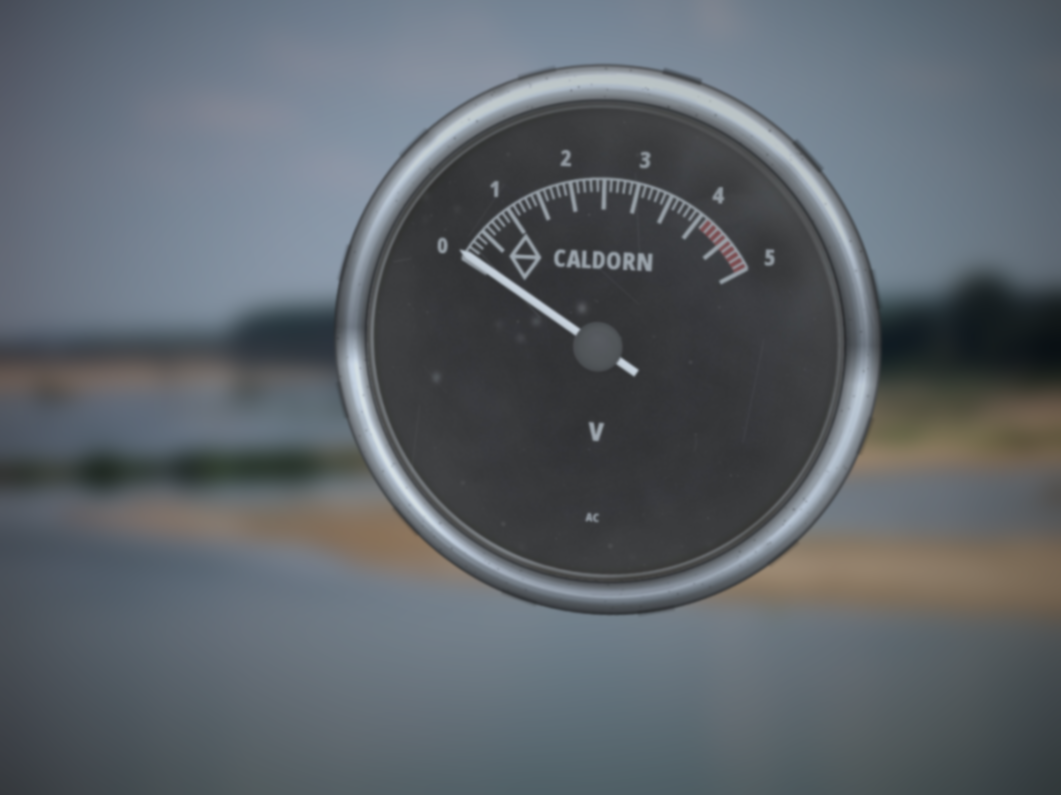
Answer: value=0.1 unit=V
